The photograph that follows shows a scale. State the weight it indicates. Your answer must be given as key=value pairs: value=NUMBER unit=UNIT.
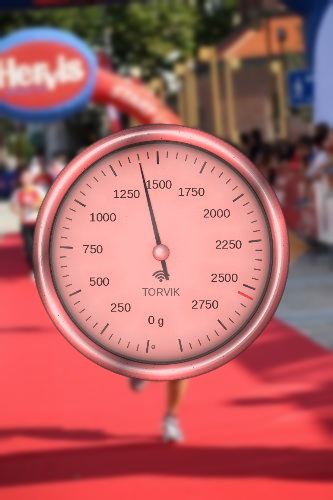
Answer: value=1400 unit=g
